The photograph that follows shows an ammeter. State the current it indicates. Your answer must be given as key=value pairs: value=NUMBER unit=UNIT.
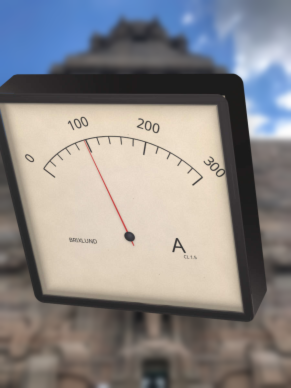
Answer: value=100 unit=A
